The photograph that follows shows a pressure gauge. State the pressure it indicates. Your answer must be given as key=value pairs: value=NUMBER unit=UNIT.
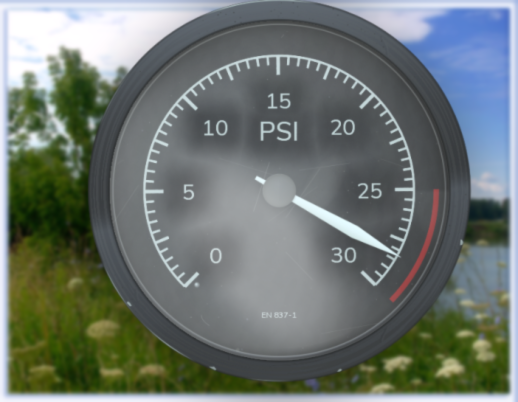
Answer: value=28.25 unit=psi
